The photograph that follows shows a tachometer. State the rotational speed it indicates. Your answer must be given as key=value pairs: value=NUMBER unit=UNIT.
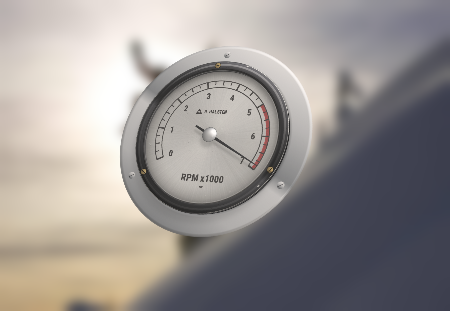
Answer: value=6875 unit=rpm
